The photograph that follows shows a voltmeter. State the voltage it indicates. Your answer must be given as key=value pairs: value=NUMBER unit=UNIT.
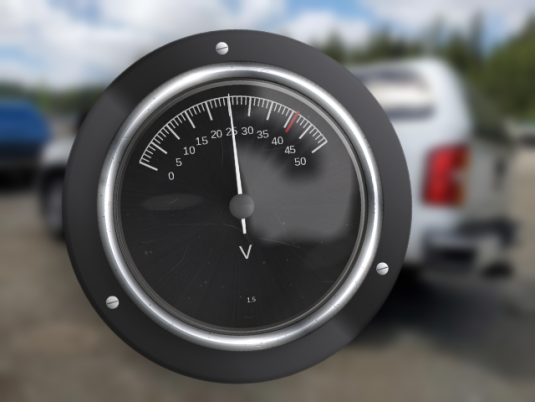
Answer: value=25 unit=V
